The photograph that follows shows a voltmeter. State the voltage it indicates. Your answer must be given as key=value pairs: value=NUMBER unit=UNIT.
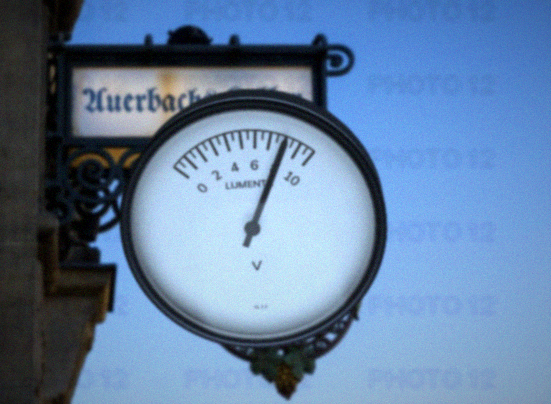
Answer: value=8 unit=V
